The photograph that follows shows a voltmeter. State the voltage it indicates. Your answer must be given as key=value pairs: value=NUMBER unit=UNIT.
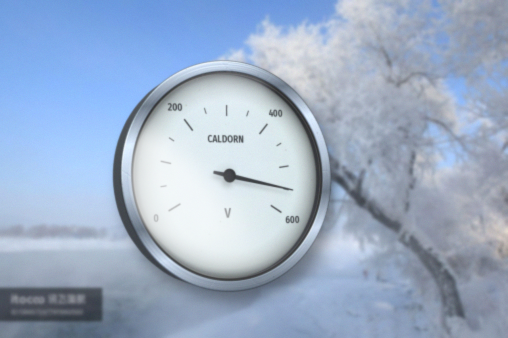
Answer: value=550 unit=V
